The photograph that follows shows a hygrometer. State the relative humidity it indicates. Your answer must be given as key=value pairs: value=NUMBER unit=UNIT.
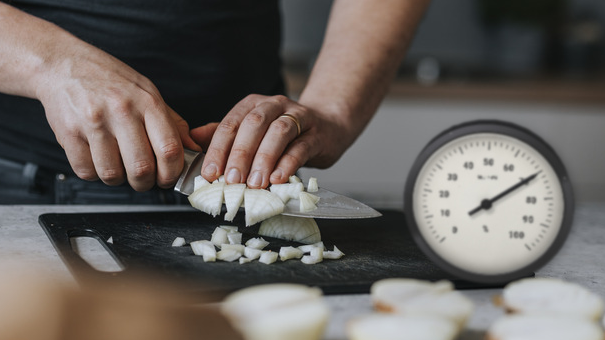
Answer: value=70 unit=%
